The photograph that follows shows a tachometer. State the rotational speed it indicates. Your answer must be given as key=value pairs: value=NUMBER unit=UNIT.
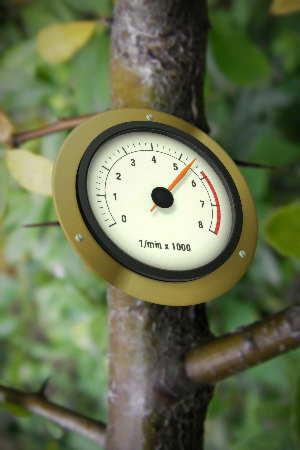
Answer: value=5400 unit=rpm
